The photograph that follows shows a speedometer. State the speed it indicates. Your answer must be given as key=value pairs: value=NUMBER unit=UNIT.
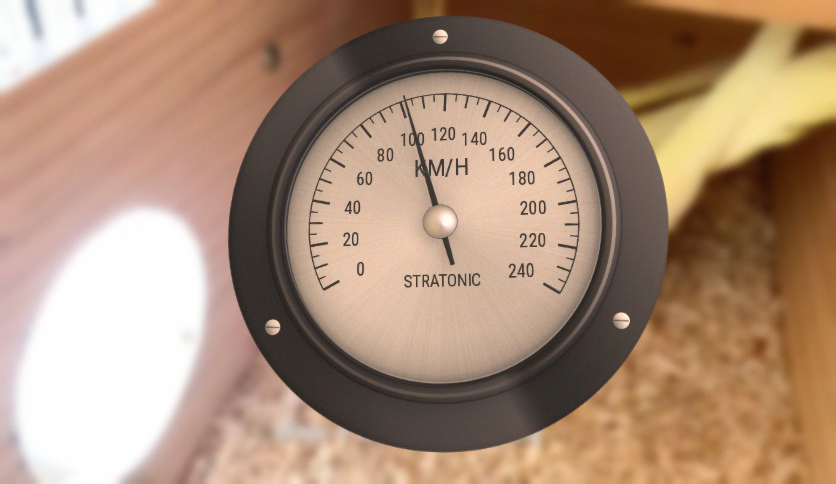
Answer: value=102.5 unit=km/h
